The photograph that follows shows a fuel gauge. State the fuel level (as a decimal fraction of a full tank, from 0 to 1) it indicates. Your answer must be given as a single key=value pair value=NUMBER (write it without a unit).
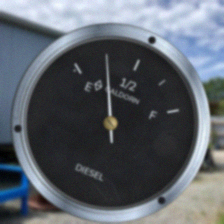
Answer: value=0.25
